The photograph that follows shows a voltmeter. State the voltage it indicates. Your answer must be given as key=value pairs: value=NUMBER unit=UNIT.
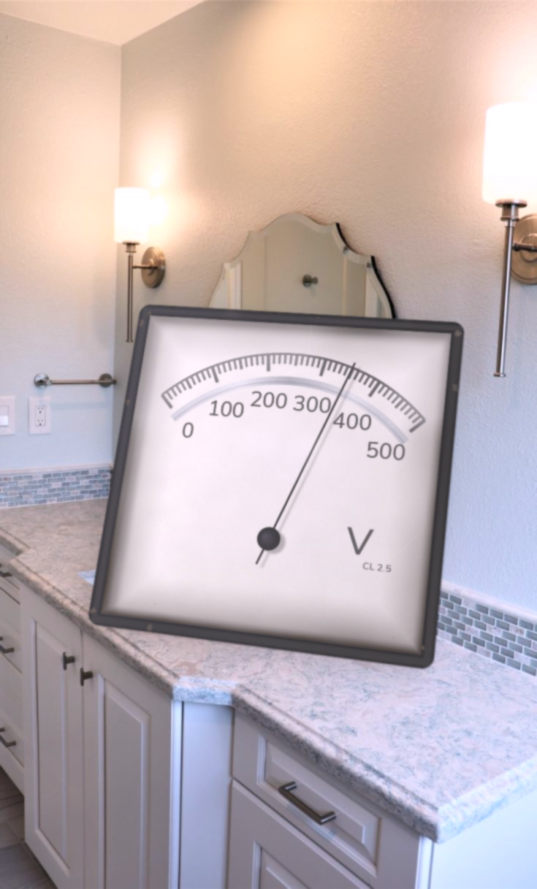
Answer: value=350 unit=V
